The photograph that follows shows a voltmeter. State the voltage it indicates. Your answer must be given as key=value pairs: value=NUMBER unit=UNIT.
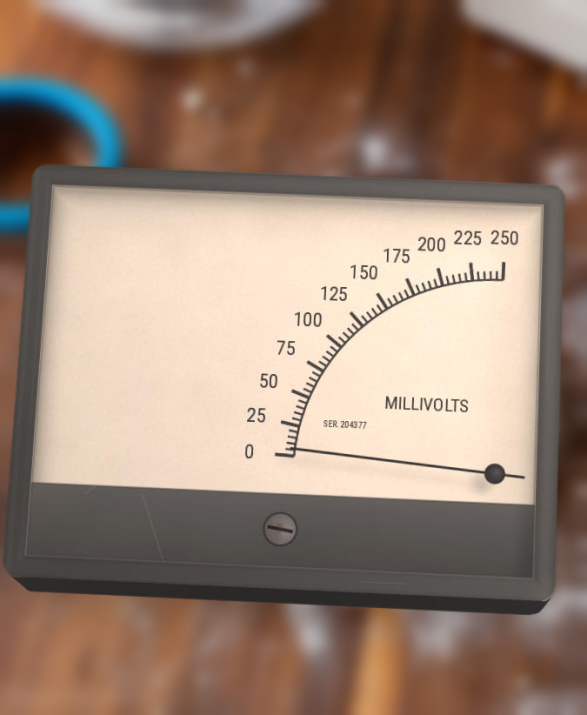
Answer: value=5 unit=mV
